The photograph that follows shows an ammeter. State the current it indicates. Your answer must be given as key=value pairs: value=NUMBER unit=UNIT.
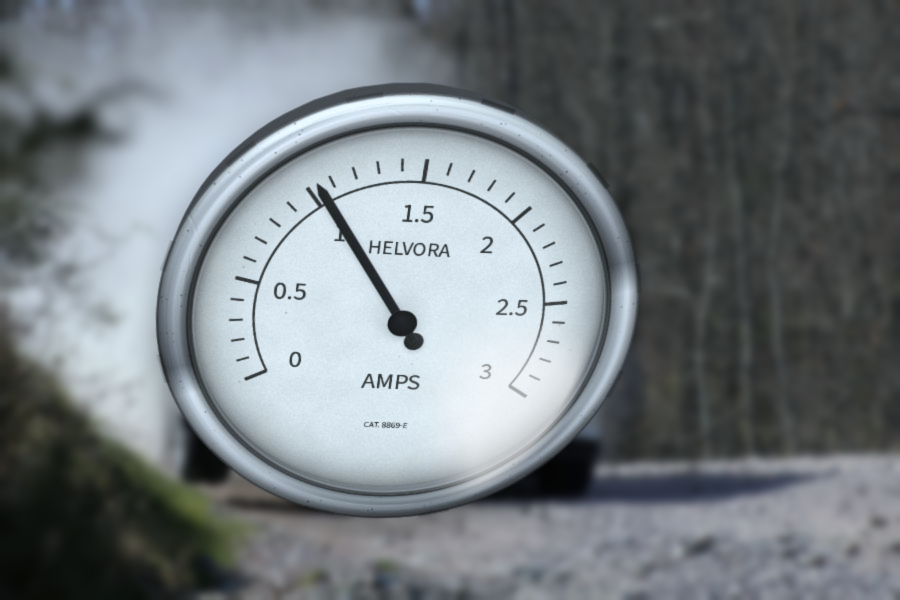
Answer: value=1.05 unit=A
